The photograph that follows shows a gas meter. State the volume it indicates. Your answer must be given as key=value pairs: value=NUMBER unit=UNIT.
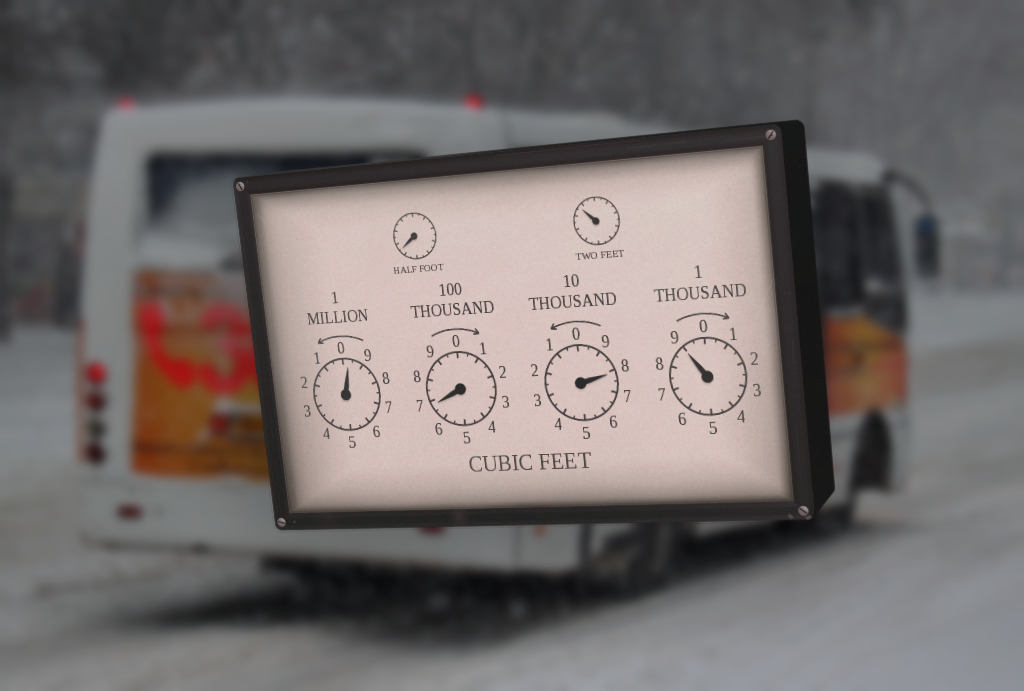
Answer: value=967900 unit=ft³
